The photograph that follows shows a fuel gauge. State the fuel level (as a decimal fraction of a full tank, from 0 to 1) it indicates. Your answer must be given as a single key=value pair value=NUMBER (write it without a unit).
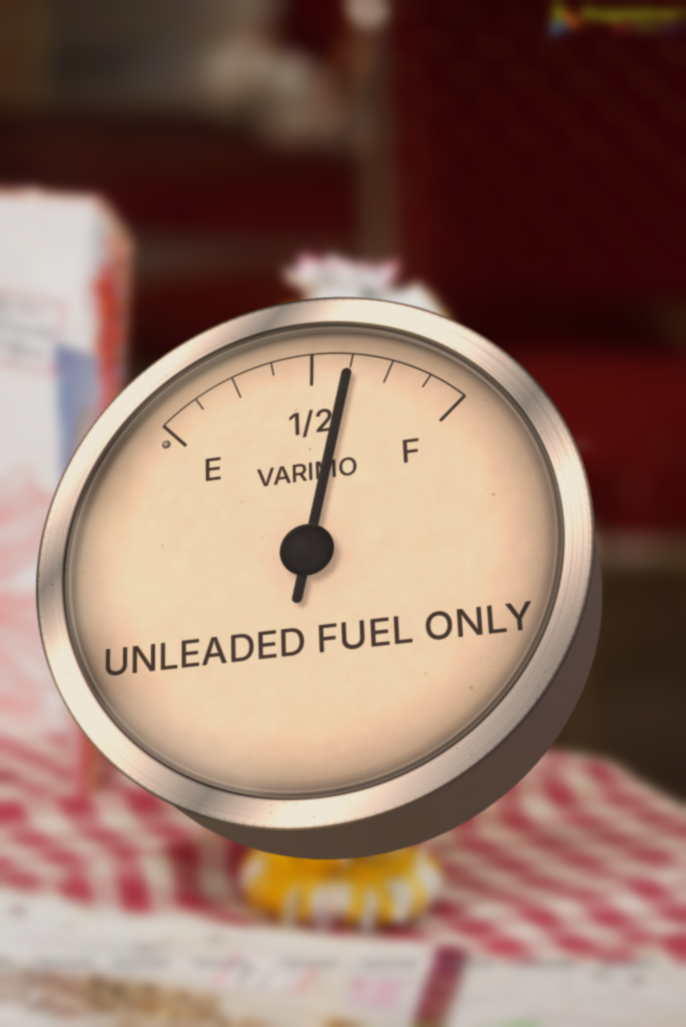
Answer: value=0.625
